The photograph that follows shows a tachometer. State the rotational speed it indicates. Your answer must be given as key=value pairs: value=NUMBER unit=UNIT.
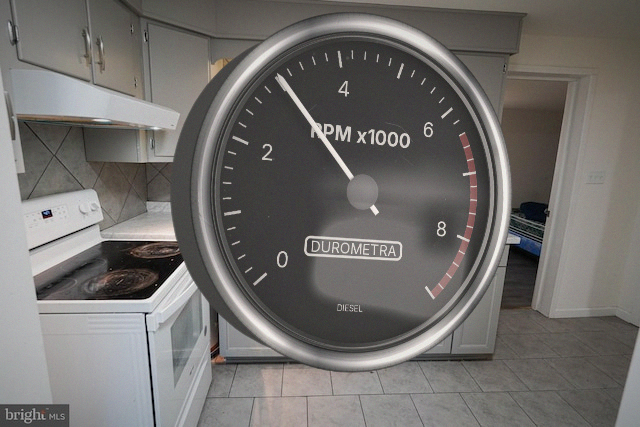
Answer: value=3000 unit=rpm
